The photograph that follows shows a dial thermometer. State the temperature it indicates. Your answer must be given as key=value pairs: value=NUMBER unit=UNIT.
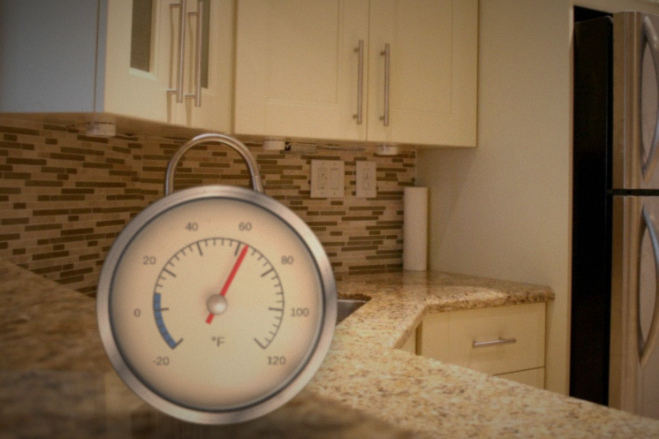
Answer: value=64 unit=°F
